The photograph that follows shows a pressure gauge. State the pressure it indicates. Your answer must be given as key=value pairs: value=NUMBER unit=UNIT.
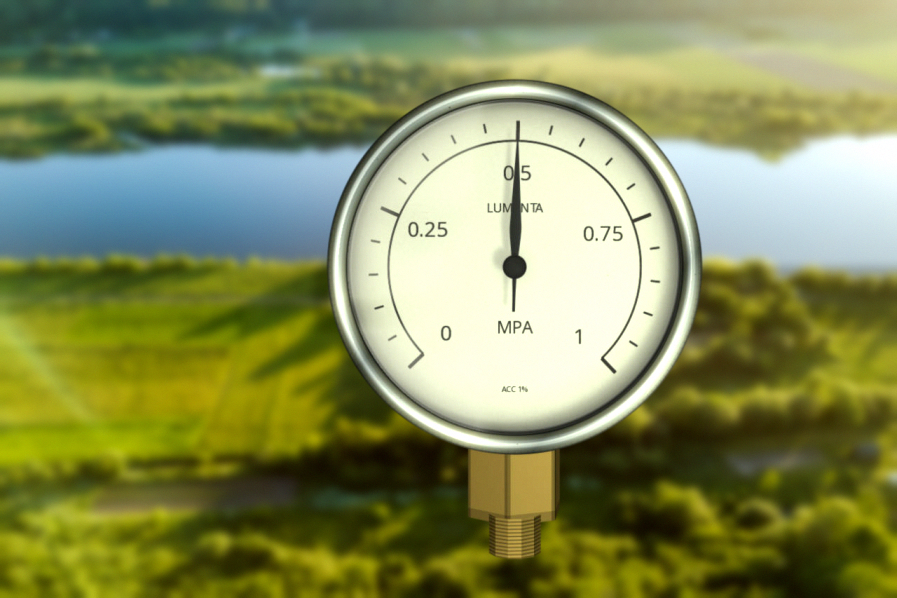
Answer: value=0.5 unit=MPa
